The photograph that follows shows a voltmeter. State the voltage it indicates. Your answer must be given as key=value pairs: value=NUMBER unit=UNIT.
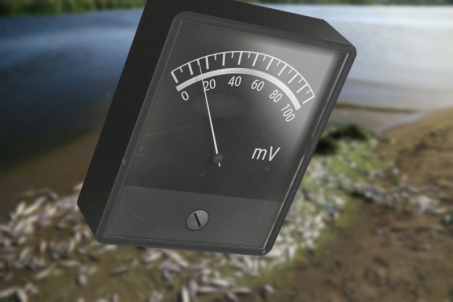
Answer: value=15 unit=mV
